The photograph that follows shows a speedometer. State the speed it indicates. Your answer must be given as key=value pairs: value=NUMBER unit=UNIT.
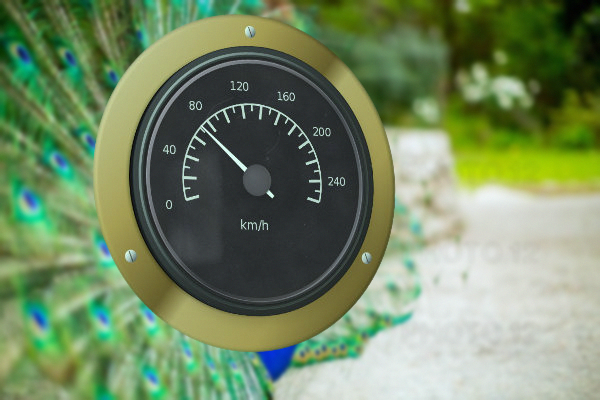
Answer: value=70 unit=km/h
